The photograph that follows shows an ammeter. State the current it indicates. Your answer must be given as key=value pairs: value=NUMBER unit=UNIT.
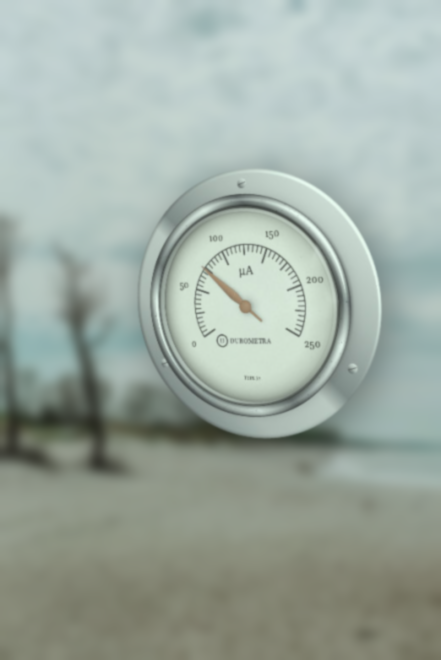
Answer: value=75 unit=µA
